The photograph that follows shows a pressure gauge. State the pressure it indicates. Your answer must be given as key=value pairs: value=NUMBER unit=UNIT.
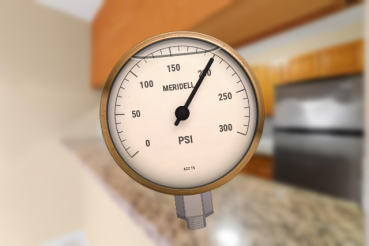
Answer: value=200 unit=psi
